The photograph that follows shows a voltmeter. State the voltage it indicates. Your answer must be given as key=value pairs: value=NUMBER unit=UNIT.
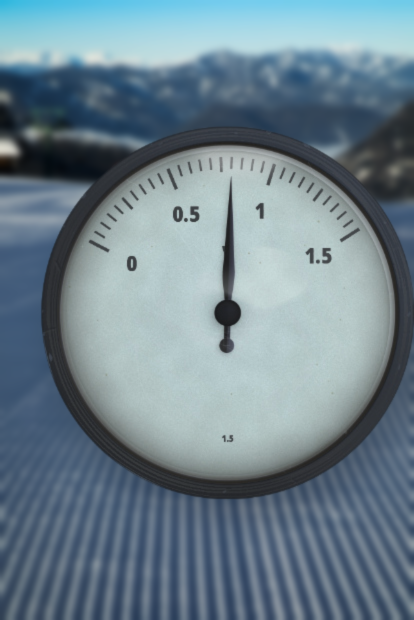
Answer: value=0.8 unit=V
